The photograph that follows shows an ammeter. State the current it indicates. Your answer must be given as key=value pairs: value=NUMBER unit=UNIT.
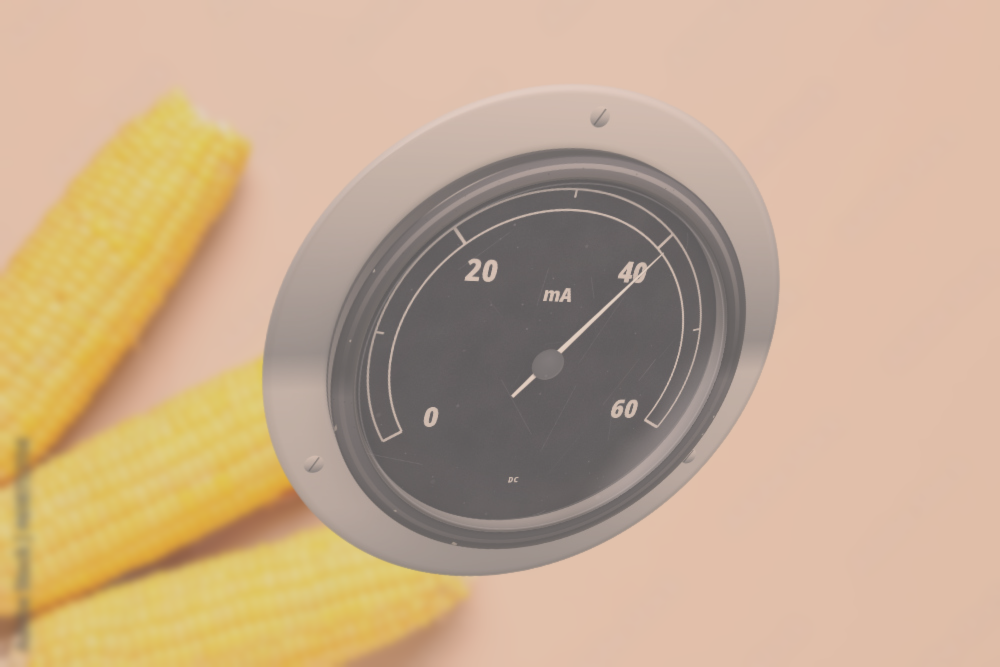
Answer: value=40 unit=mA
